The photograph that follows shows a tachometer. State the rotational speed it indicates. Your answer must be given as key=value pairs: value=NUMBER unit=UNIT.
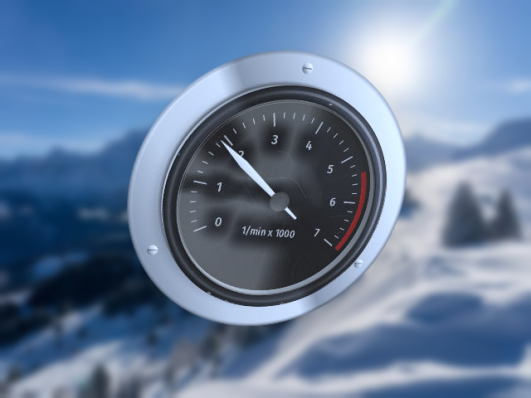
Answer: value=1900 unit=rpm
